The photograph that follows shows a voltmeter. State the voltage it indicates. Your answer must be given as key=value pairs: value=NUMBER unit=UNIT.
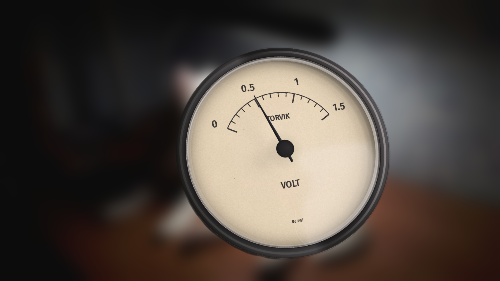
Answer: value=0.5 unit=V
